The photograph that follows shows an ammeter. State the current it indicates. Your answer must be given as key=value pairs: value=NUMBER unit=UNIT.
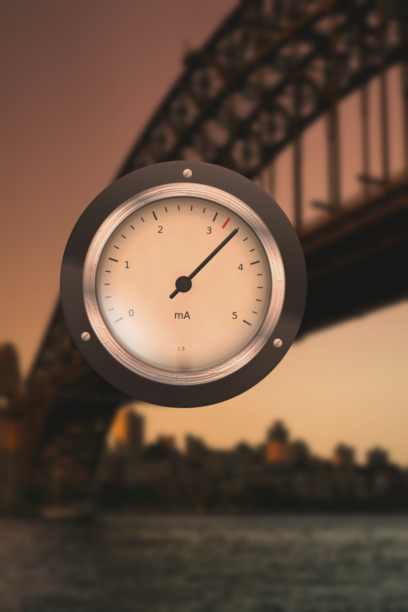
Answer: value=3.4 unit=mA
